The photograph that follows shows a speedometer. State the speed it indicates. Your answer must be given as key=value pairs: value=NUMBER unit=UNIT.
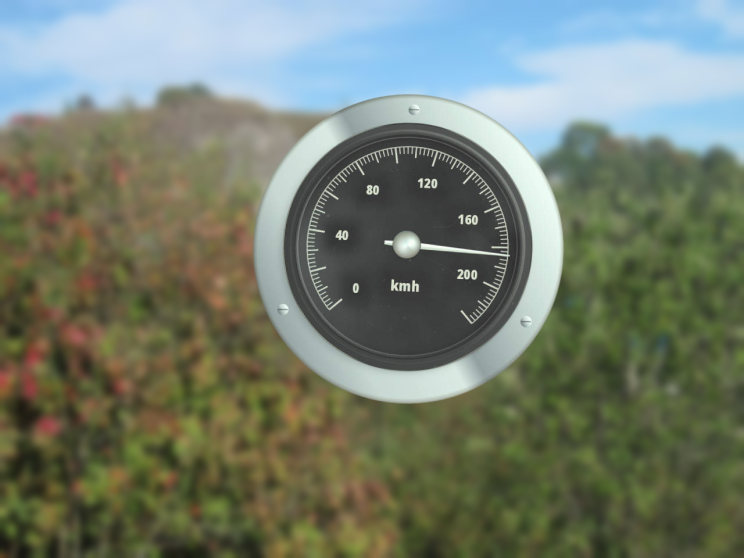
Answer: value=184 unit=km/h
